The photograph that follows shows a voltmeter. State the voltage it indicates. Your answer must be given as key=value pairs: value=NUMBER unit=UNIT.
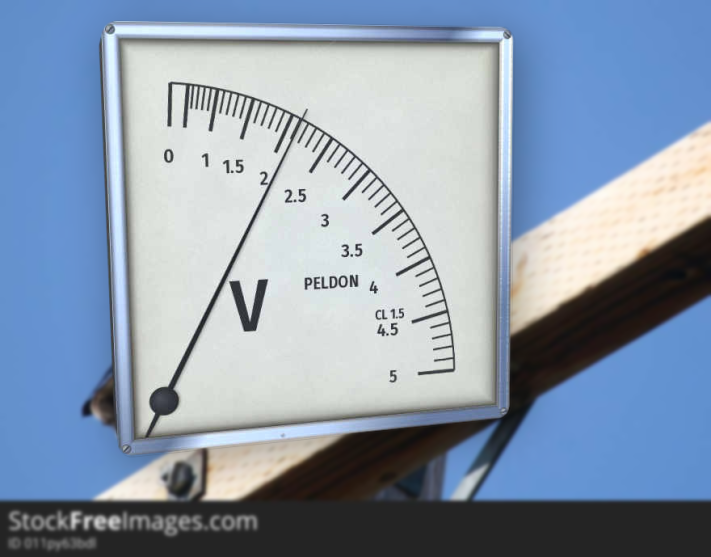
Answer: value=2.1 unit=V
